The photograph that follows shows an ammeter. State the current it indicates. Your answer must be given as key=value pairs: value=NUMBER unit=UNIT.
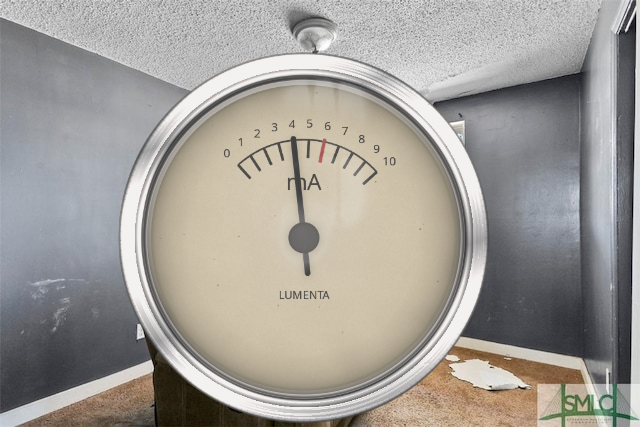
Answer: value=4 unit=mA
